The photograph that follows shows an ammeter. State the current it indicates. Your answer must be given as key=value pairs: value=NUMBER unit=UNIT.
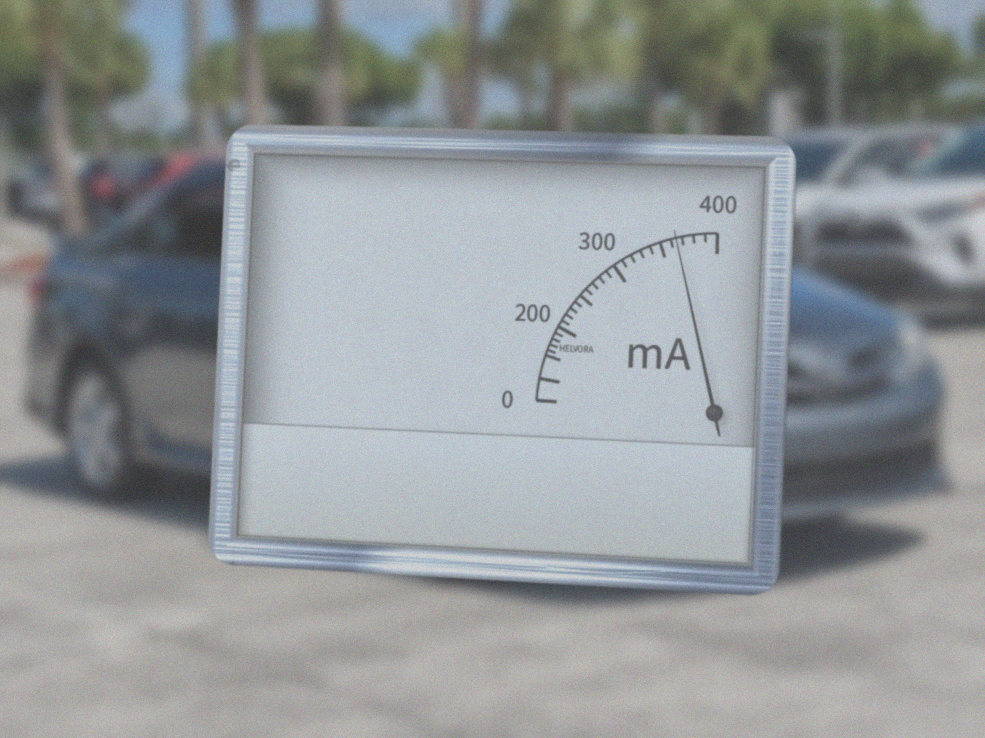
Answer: value=365 unit=mA
